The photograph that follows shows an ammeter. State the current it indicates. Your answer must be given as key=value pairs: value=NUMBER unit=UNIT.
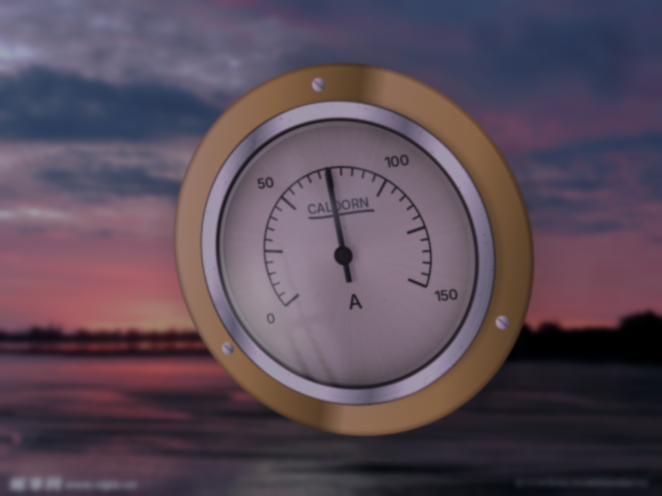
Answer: value=75 unit=A
